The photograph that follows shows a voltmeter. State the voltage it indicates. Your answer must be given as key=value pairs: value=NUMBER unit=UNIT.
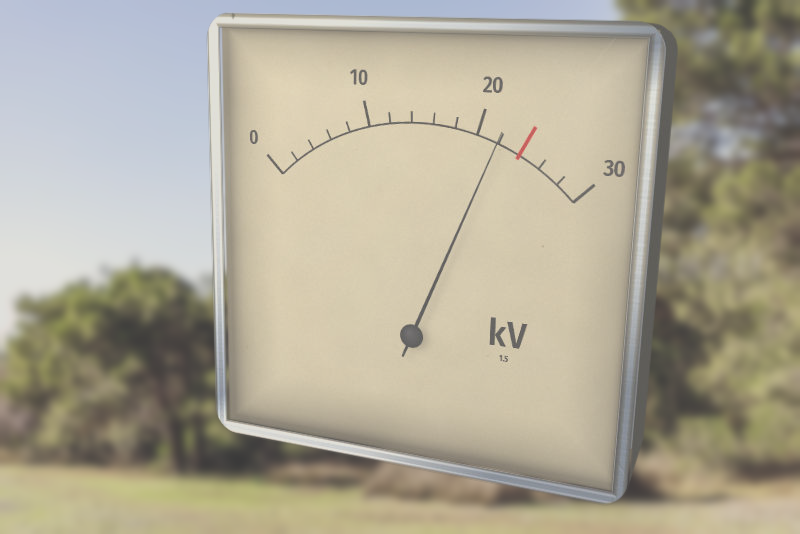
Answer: value=22 unit=kV
